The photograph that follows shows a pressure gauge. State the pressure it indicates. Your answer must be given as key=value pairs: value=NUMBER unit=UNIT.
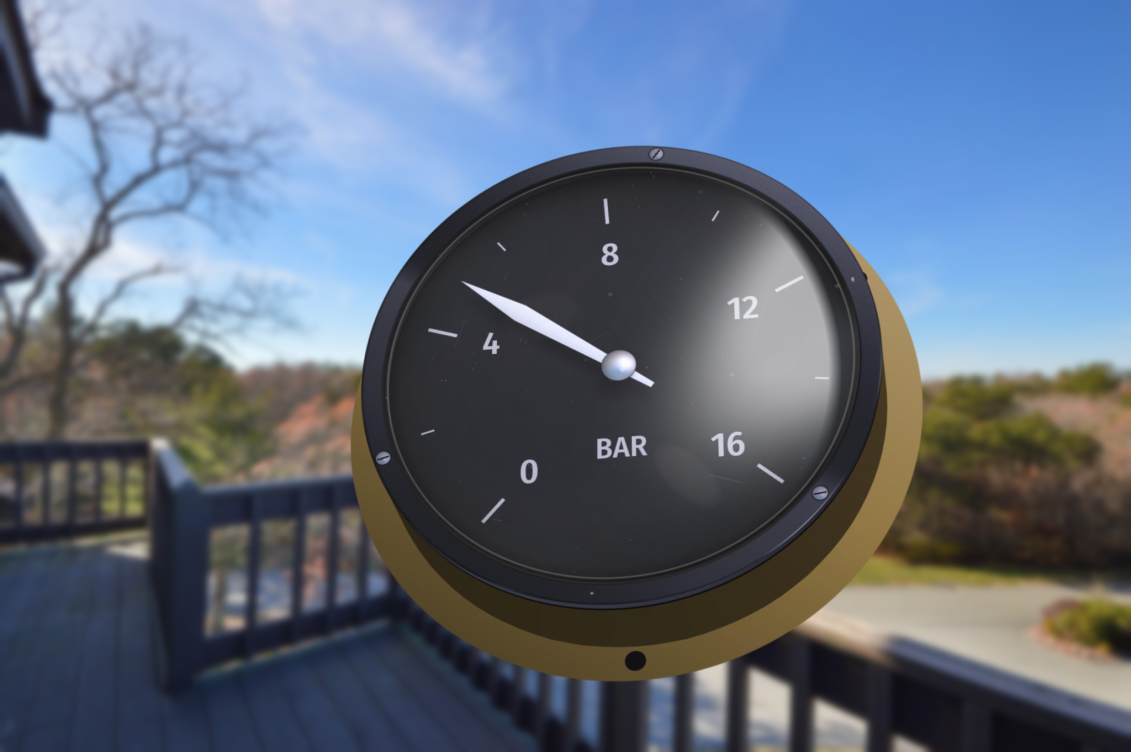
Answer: value=5 unit=bar
